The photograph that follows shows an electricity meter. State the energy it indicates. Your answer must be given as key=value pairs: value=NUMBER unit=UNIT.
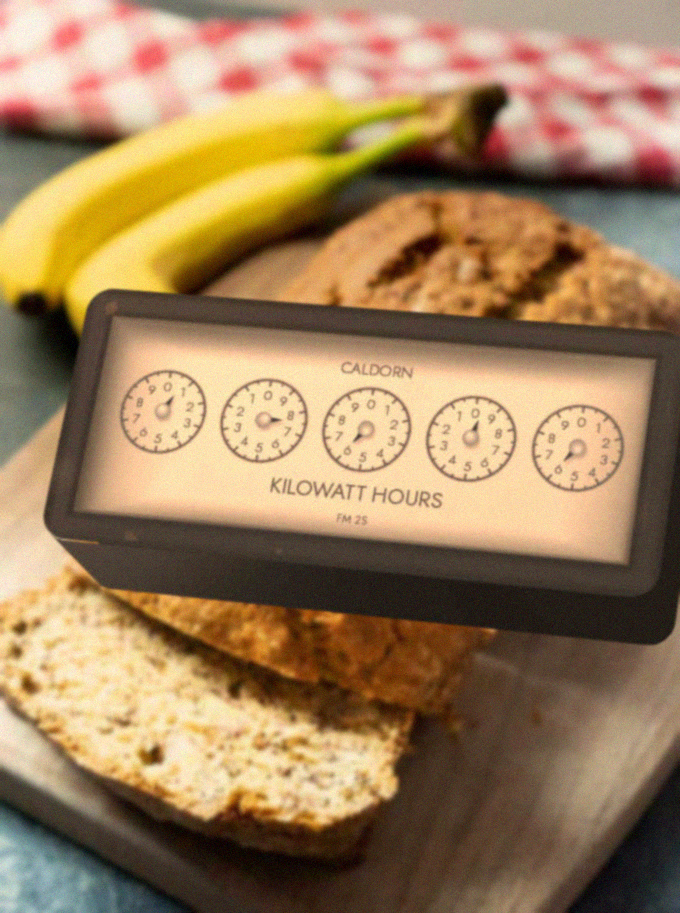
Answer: value=7596 unit=kWh
